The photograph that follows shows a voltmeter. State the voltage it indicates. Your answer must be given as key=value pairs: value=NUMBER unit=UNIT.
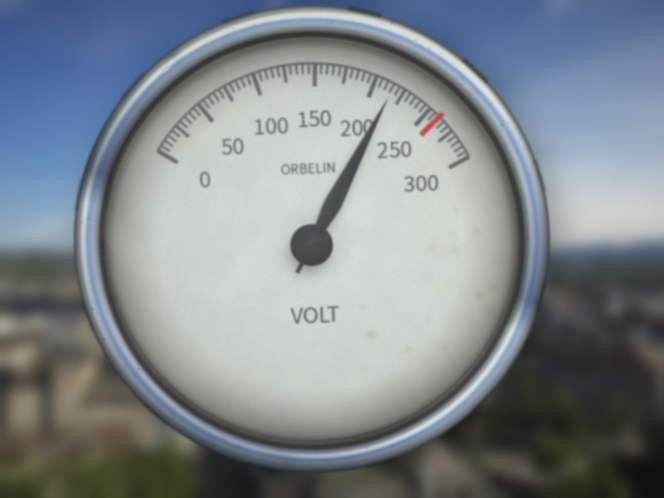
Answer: value=215 unit=V
